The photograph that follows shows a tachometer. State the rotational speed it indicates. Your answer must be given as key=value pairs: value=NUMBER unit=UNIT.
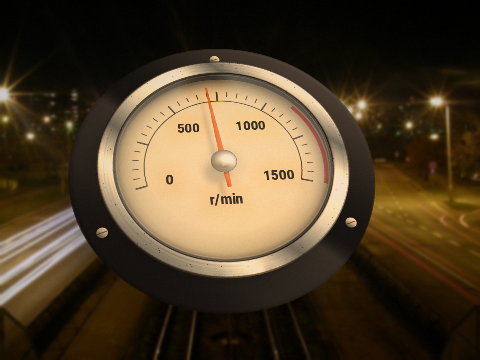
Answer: value=700 unit=rpm
